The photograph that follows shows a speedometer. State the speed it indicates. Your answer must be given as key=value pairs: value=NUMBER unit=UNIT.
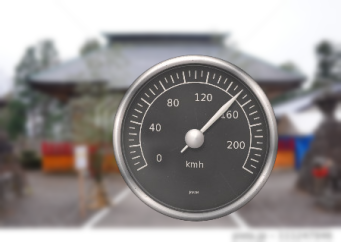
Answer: value=150 unit=km/h
